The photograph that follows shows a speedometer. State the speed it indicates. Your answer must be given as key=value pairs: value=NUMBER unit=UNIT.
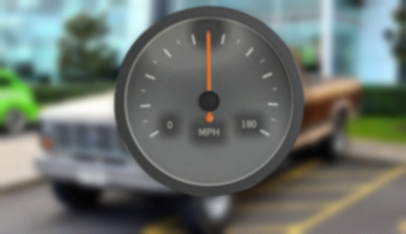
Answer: value=90 unit=mph
